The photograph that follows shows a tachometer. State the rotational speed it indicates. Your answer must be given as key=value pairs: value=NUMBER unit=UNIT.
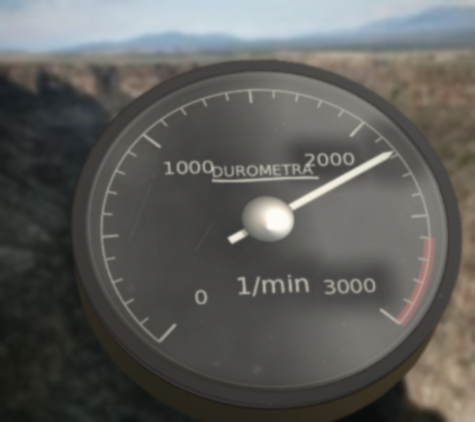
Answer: value=2200 unit=rpm
